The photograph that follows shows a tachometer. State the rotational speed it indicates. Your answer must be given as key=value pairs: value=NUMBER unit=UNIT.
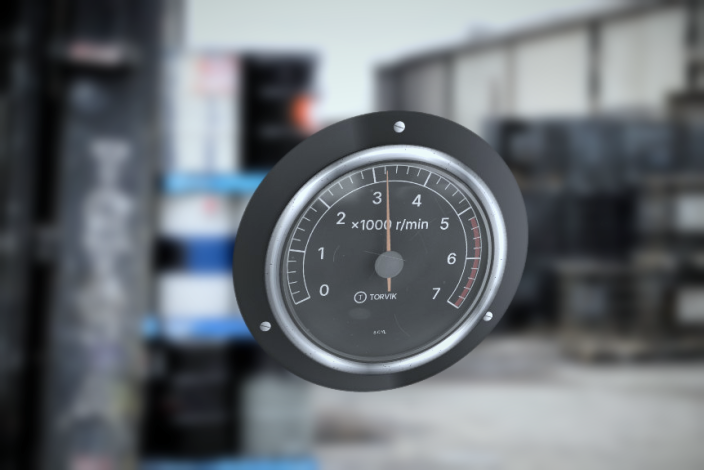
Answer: value=3200 unit=rpm
